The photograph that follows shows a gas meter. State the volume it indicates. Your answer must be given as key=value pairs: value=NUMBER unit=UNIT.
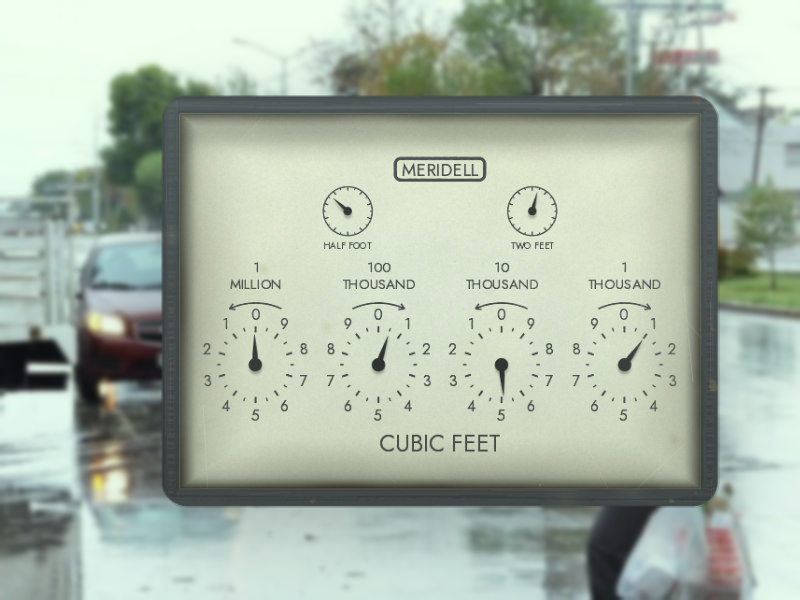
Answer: value=5100 unit=ft³
